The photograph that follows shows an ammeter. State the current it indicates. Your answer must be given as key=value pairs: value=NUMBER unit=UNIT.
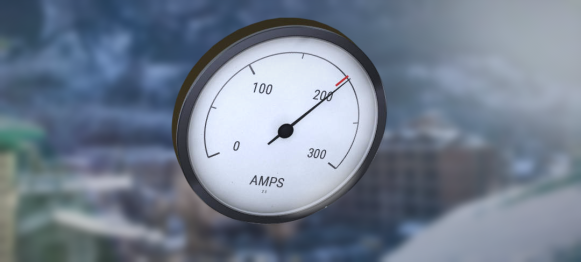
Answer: value=200 unit=A
